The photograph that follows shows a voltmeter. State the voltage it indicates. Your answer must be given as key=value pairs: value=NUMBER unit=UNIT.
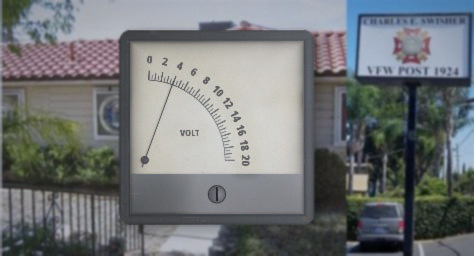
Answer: value=4 unit=V
